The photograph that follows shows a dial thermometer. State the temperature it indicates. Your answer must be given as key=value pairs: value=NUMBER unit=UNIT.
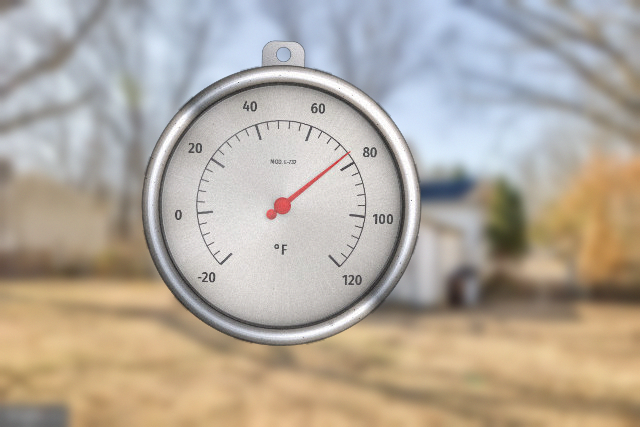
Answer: value=76 unit=°F
